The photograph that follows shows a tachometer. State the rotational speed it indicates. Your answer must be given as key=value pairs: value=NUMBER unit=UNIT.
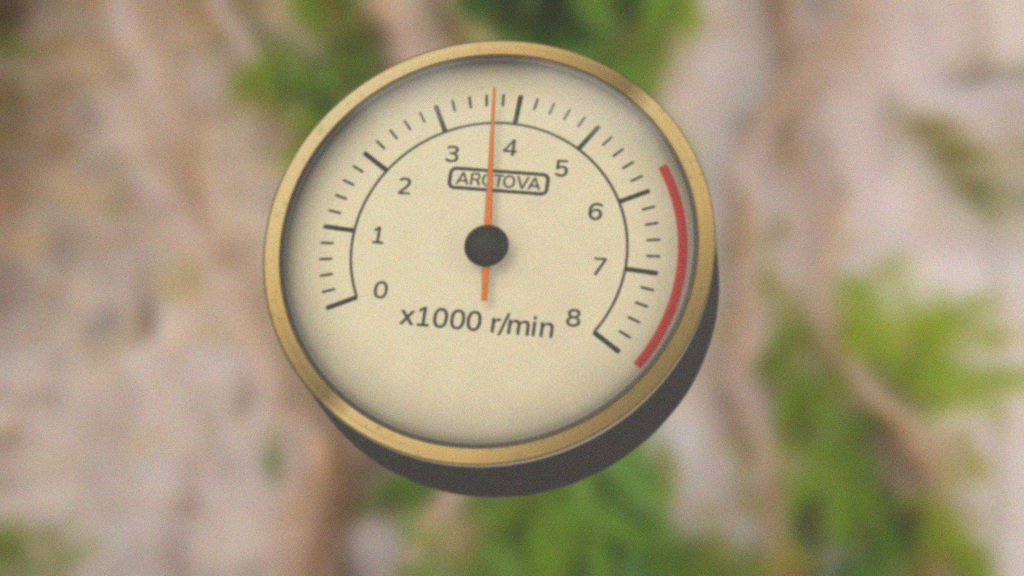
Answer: value=3700 unit=rpm
